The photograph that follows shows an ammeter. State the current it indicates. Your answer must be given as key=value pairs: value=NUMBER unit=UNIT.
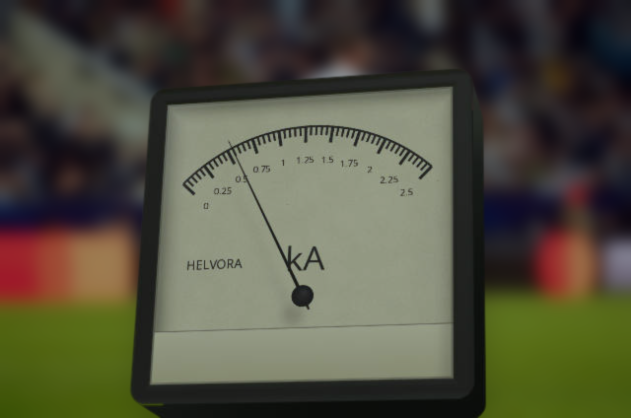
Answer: value=0.55 unit=kA
